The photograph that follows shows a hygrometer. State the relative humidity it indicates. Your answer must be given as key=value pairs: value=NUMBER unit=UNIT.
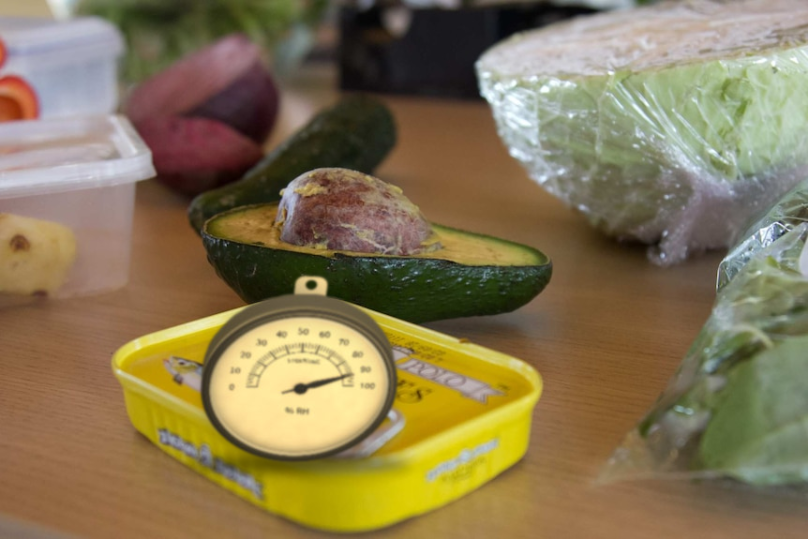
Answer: value=90 unit=%
